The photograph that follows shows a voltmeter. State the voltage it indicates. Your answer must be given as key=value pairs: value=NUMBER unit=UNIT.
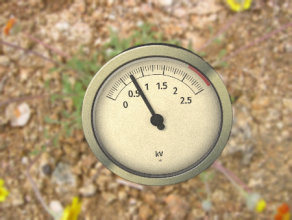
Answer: value=0.75 unit=kV
